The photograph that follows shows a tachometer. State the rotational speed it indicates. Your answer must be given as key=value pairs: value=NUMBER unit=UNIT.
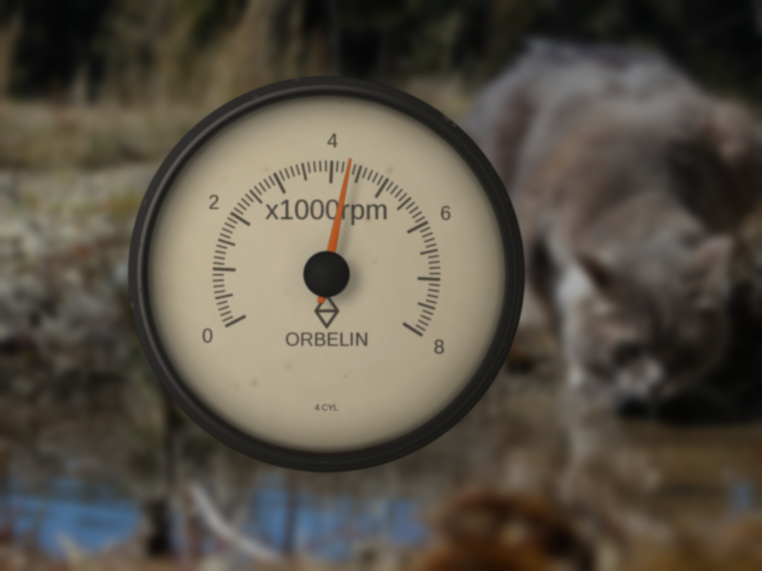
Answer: value=4300 unit=rpm
